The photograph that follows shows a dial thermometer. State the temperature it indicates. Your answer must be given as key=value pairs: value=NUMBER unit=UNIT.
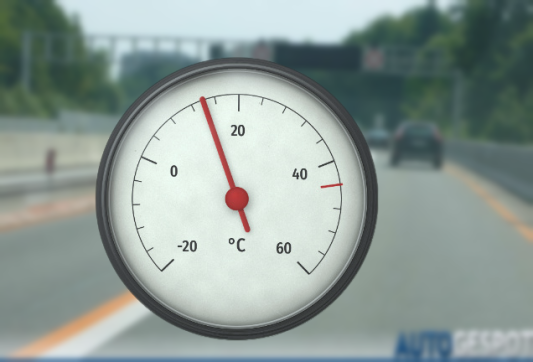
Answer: value=14 unit=°C
